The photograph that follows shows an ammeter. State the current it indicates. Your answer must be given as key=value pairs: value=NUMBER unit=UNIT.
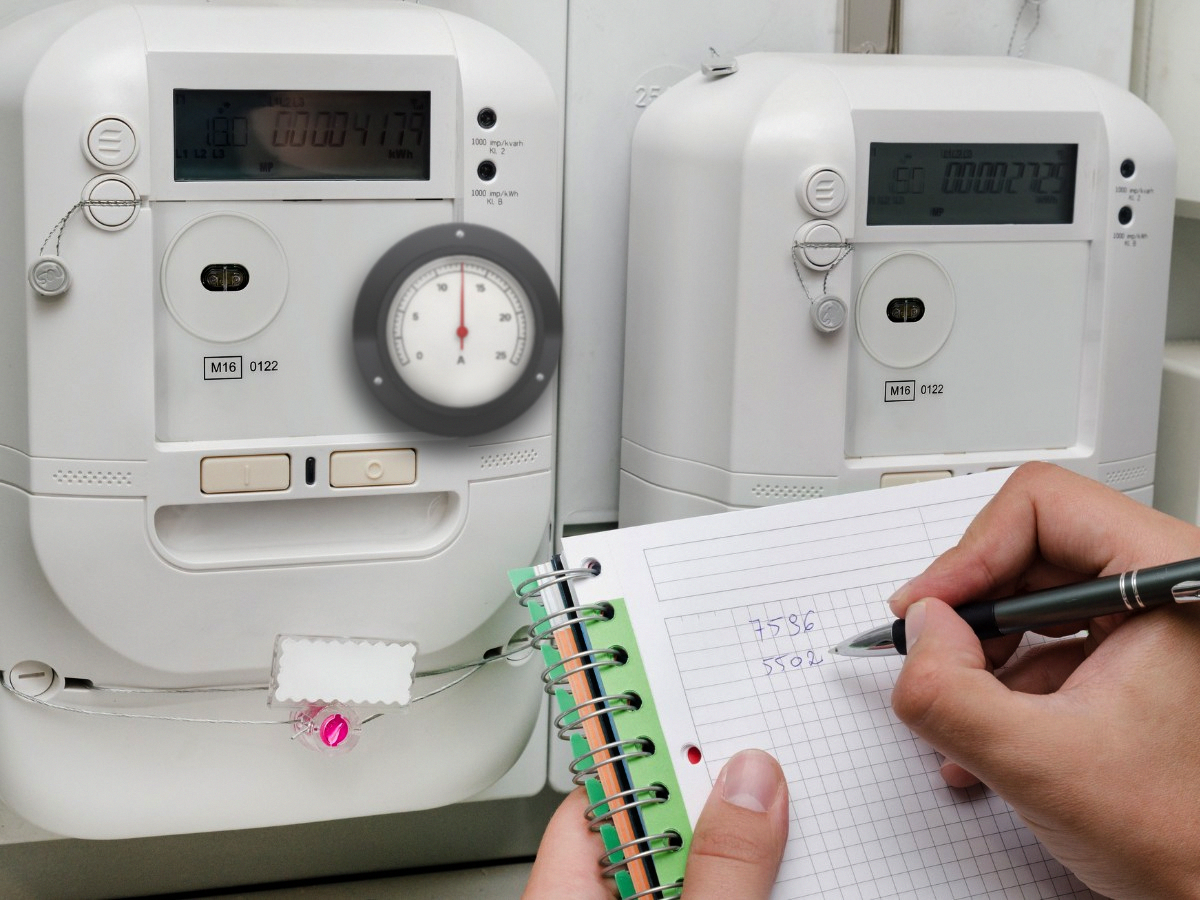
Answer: value=12.5 unit=A
